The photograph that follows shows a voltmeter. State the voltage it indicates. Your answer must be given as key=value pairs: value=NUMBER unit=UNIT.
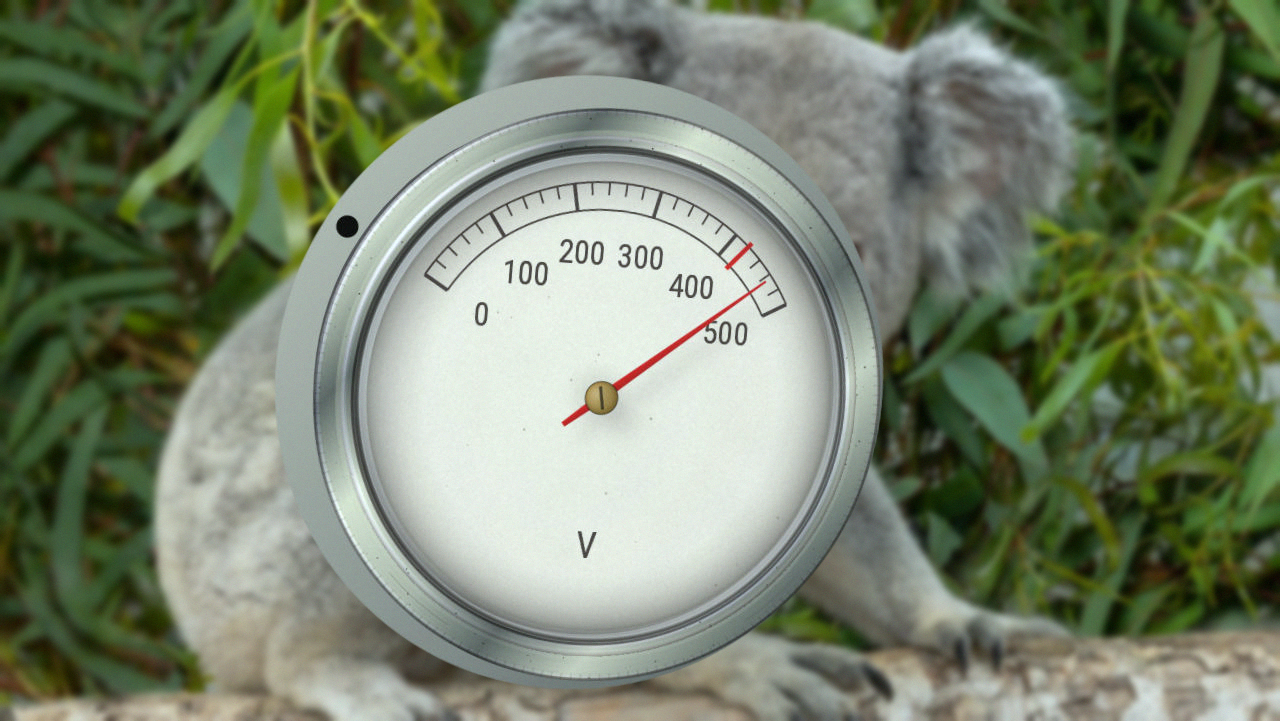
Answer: value=460 unit=V
